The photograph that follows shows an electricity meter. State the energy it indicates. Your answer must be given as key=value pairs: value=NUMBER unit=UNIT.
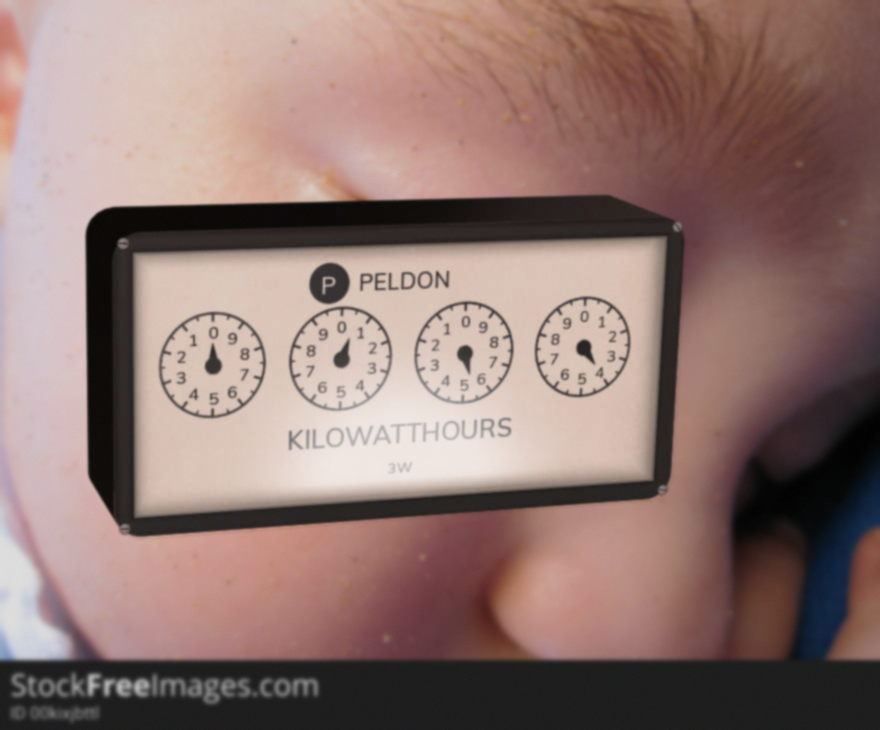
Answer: value=54 unit=kWh
